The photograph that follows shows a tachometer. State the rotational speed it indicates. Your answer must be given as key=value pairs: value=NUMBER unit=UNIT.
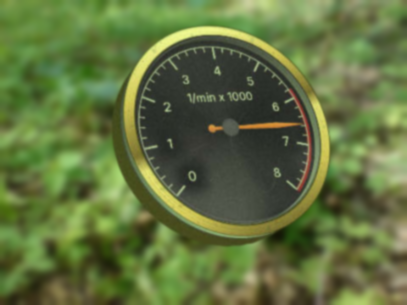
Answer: value=6600 unit=rpm
